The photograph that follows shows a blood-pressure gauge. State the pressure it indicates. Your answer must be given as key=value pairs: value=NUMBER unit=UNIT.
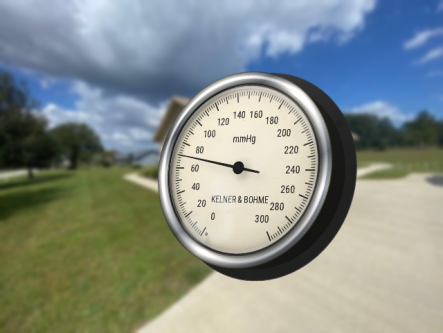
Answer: value=70 unit=mmHg
